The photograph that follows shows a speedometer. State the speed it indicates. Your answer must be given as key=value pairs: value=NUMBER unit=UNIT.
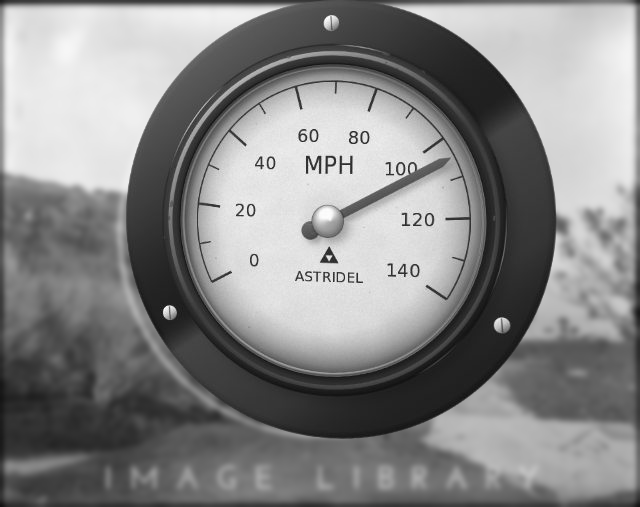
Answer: value=105 unit=mph
